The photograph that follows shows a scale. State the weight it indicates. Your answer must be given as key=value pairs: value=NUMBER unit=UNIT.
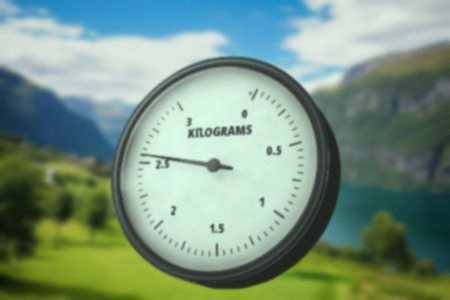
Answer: value=2.55 unit=kg
